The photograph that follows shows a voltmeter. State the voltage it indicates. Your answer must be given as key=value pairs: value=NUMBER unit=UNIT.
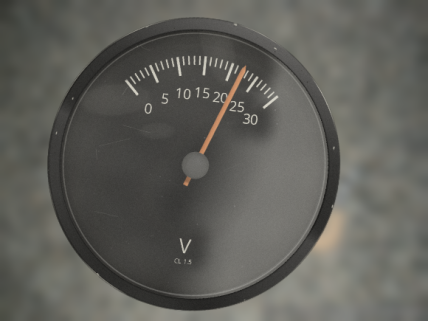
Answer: value=22 unit=V
